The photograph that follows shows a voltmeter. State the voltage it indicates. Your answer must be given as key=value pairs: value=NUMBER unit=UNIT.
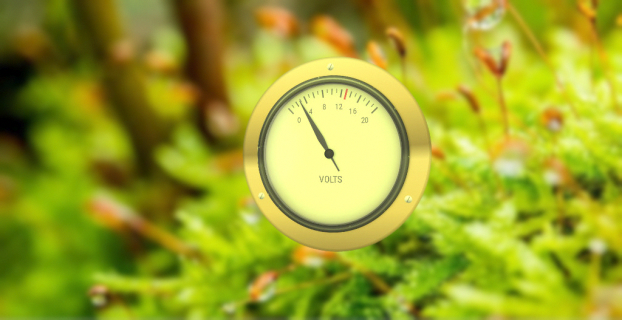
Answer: value=3 unit=V
